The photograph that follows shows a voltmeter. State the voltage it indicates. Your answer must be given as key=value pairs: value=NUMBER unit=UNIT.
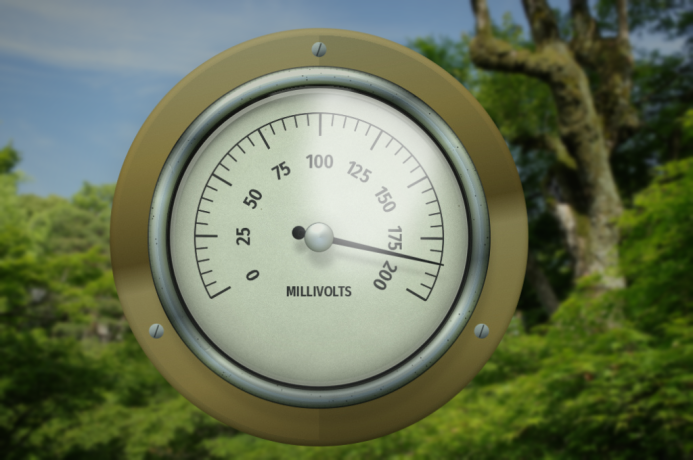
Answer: value=185 unit=mV
